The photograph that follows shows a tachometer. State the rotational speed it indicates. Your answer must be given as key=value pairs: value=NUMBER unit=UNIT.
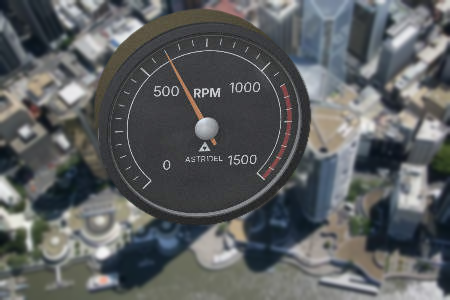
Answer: value=600 unit=rpm
